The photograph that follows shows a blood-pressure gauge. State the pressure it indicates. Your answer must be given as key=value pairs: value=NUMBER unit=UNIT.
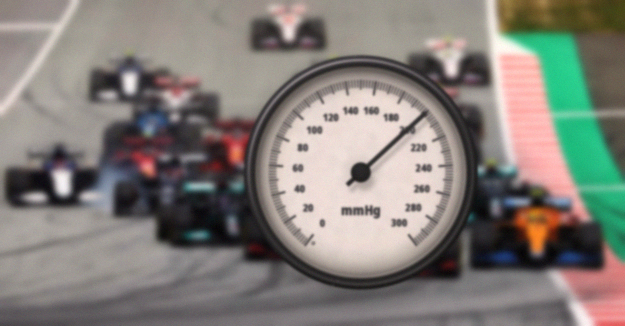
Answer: value=200 unit=mmHg
